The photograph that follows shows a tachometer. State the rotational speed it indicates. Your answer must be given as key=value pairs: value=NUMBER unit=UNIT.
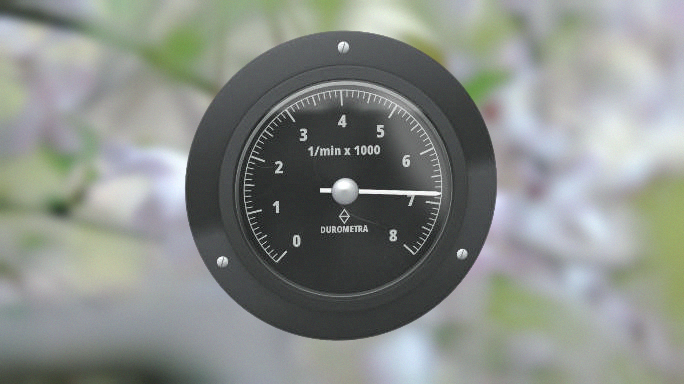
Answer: value=6800 unit=rpm
